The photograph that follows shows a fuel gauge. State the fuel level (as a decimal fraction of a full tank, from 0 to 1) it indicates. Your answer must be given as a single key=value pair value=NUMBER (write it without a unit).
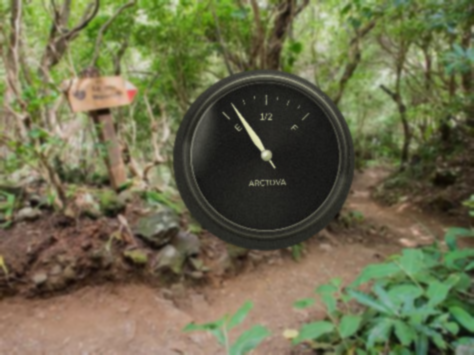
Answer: value=0.125
